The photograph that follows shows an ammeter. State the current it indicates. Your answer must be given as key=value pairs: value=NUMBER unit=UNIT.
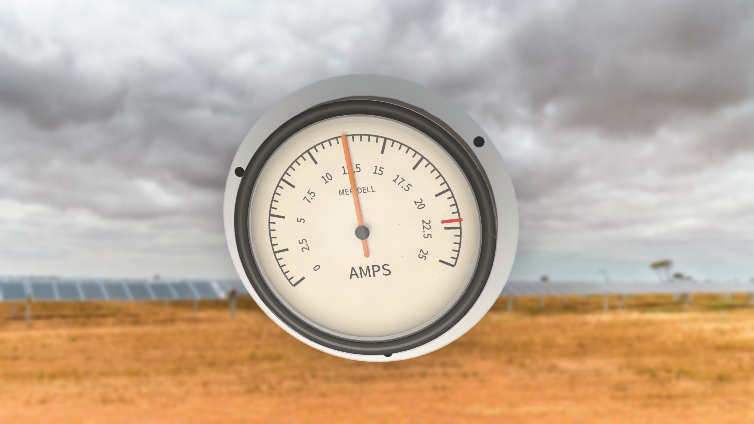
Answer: value=12.5 unit=A
